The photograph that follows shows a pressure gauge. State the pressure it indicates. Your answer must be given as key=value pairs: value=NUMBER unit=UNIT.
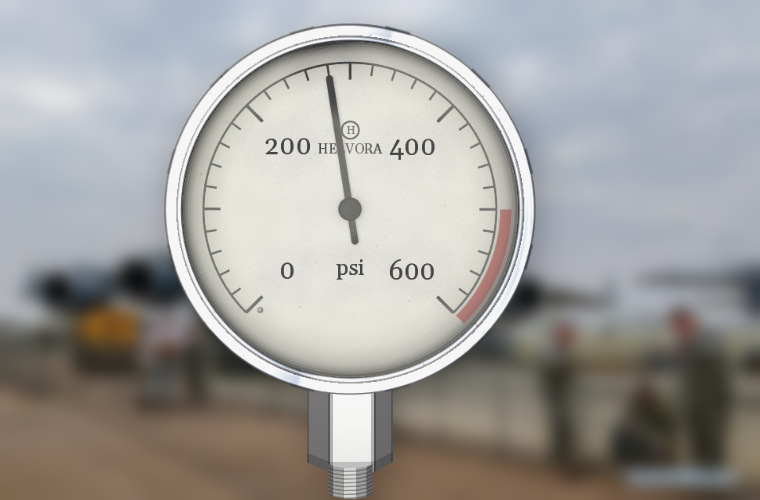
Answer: value=280 unit=psi
